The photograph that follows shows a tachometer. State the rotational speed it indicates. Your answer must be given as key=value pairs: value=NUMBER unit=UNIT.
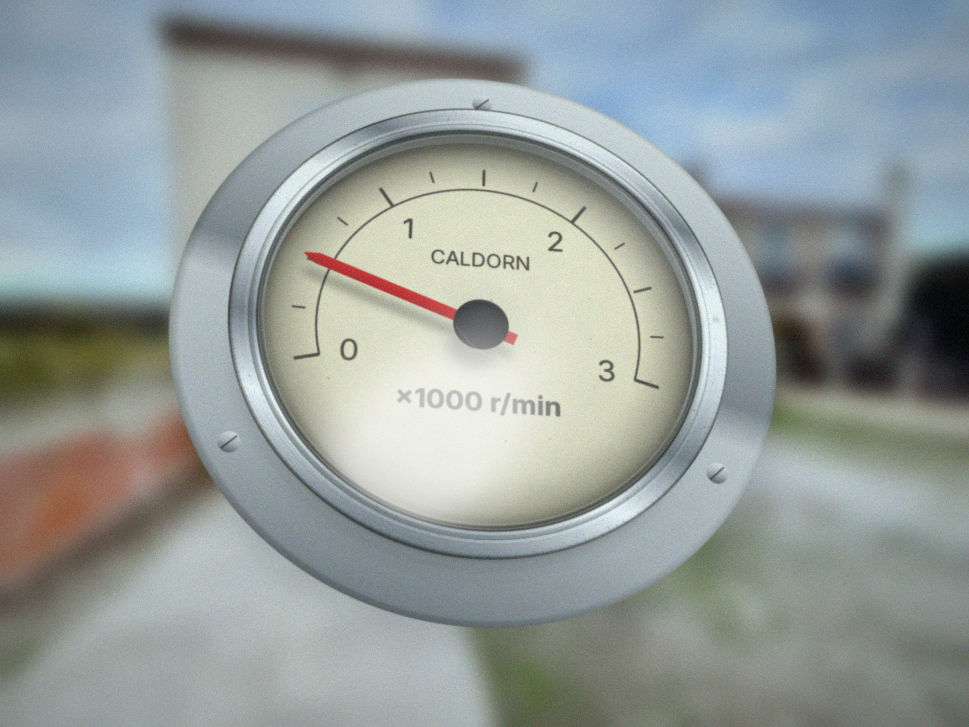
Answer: value=500 unit=rpm
